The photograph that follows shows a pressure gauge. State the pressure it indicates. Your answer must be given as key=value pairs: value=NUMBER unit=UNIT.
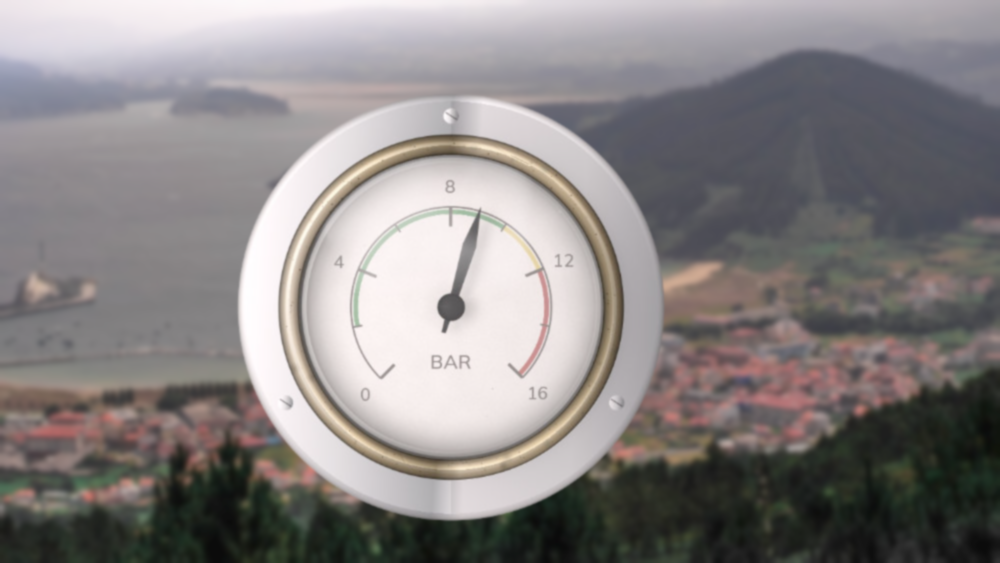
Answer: value=9 unit=bar
